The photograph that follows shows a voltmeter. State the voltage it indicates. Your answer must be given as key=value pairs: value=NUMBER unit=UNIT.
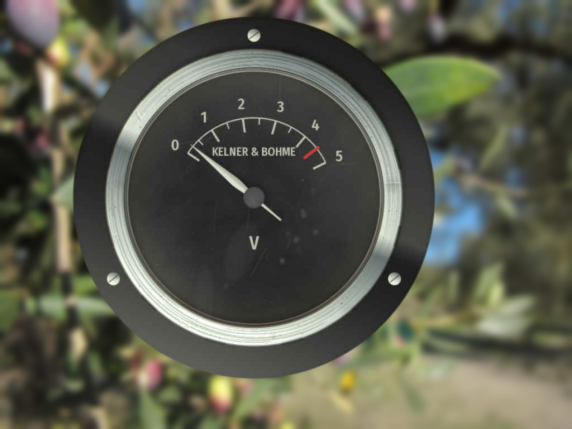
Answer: value=0.25 unit=V
